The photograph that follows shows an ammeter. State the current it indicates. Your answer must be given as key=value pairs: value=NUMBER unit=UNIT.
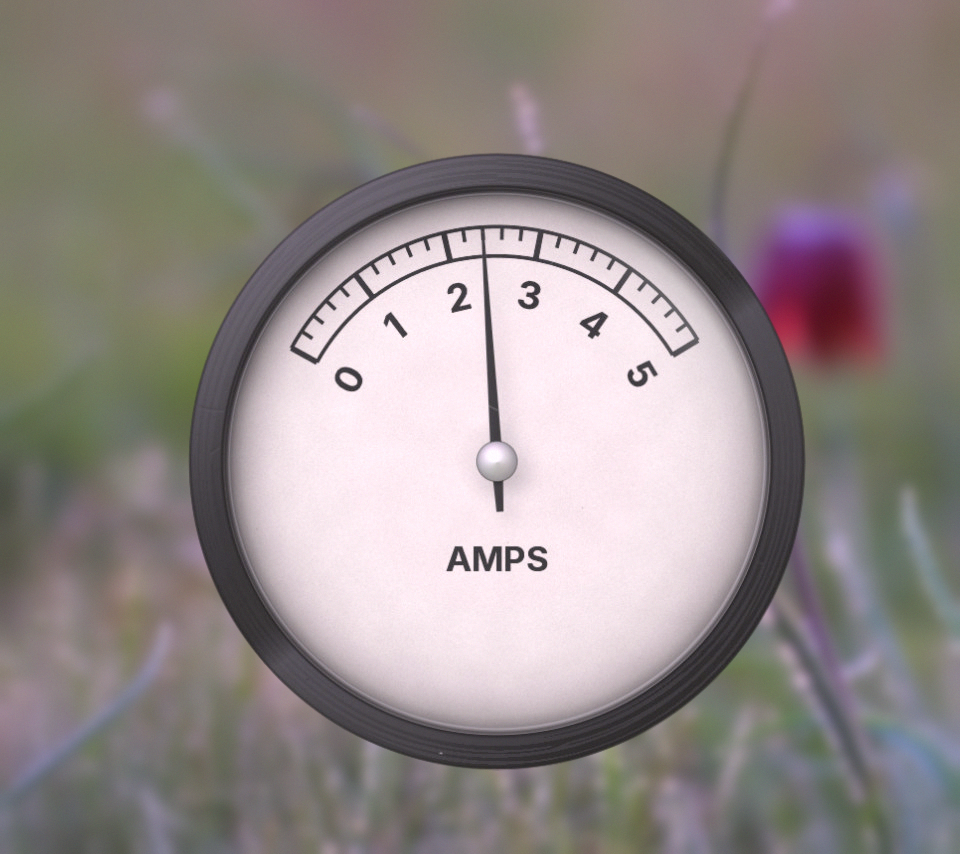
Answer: value=2.4 unit=A
